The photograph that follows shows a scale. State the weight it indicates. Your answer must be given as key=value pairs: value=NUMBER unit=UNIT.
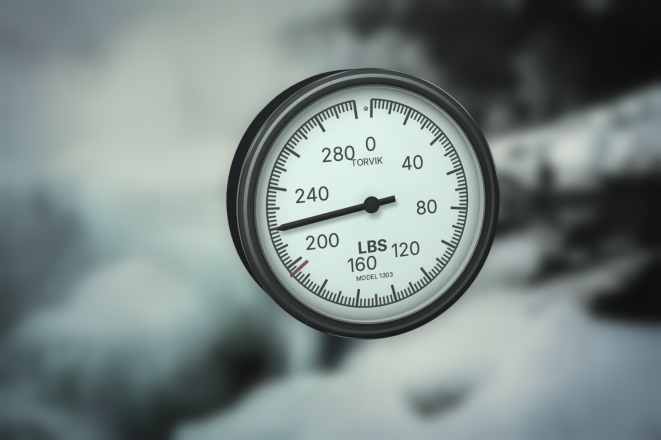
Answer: value=220 unit=lb
